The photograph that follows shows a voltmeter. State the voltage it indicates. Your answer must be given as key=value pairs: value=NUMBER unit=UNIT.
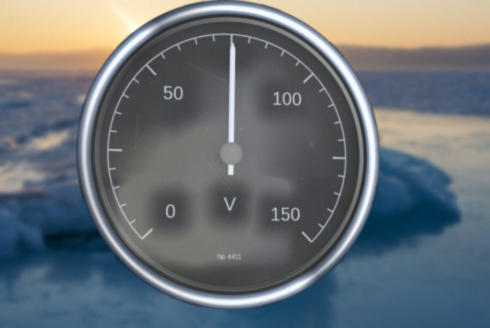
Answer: value=75 unit=V
